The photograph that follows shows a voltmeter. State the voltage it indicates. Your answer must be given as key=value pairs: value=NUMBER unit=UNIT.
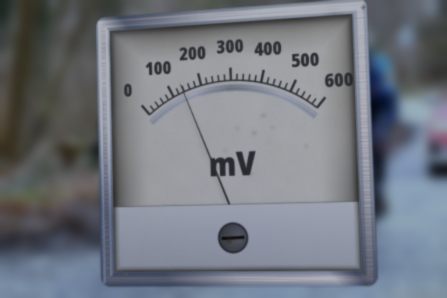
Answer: value=140 unit=mV
